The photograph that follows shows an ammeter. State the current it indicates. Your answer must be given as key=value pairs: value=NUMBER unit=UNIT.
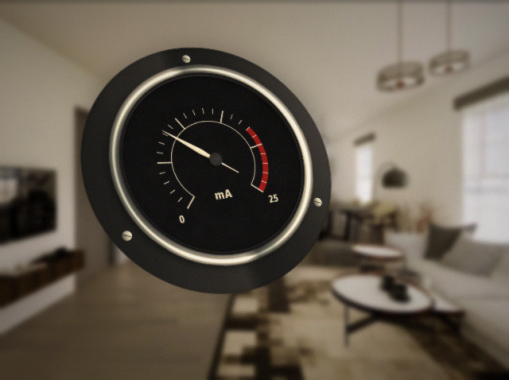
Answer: value=8 unit=mA
